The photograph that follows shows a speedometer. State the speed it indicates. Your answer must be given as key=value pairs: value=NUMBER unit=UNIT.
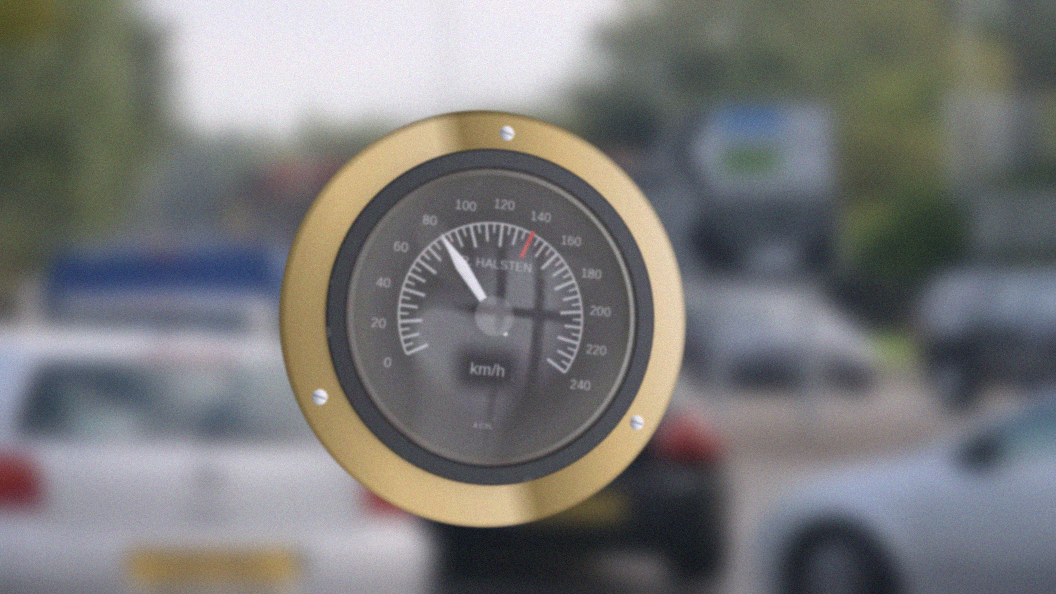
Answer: value=80 unit=km/h
